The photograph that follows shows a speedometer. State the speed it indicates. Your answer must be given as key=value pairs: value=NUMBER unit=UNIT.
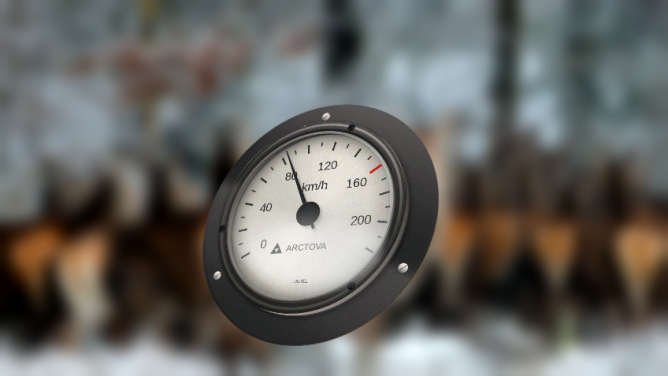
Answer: value=85 unit=km/h
